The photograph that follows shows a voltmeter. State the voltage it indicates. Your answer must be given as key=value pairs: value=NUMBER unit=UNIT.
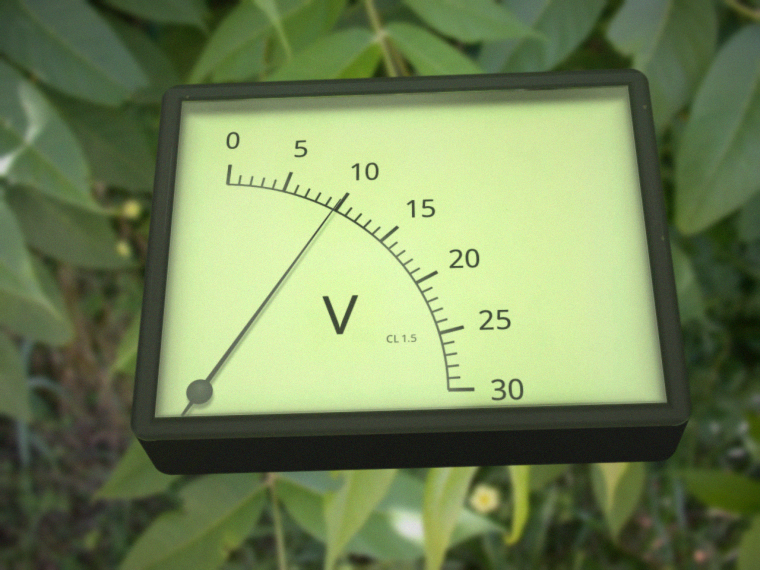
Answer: value=10 unit=V
